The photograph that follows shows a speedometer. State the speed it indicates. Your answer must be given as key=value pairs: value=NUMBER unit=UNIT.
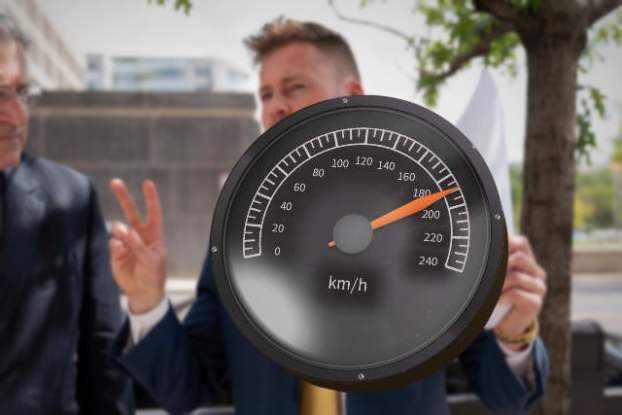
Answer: value=190 unit=km/h
